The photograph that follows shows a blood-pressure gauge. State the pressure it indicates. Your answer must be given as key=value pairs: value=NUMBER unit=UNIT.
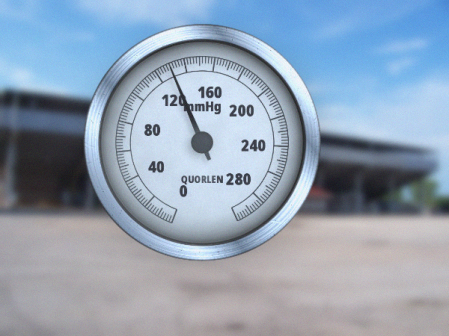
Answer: value=130 unit=mmHg
